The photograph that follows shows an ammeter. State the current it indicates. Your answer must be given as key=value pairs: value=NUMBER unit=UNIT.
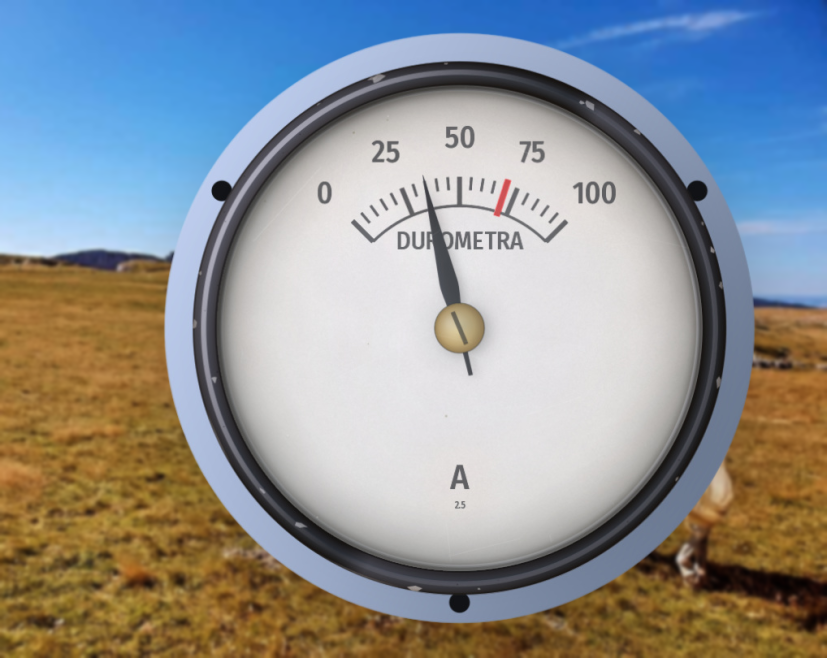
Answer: value=35 unit=A
